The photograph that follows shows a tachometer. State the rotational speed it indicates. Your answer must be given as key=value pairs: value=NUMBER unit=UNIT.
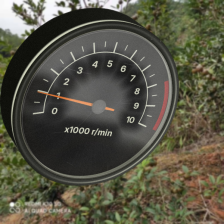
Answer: value=1000 unit=rpm
